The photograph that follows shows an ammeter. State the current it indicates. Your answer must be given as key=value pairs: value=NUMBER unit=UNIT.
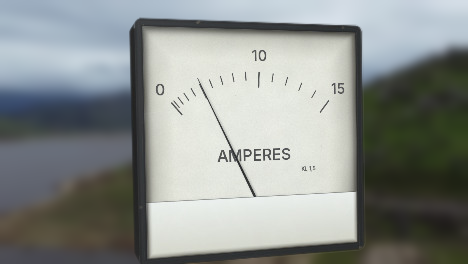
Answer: value=5 unit=A
